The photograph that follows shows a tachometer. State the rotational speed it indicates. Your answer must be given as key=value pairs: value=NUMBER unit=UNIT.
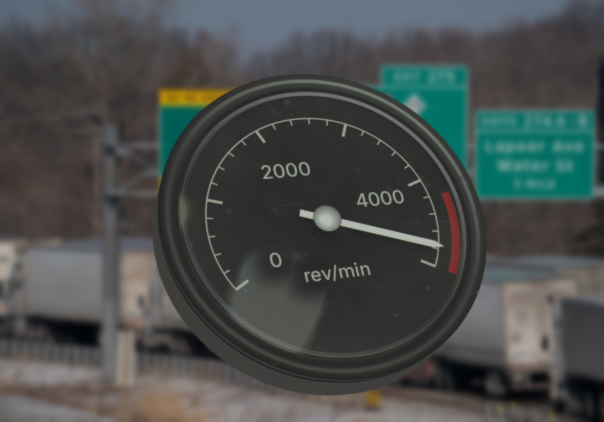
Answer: value=4800 unit=rpm
